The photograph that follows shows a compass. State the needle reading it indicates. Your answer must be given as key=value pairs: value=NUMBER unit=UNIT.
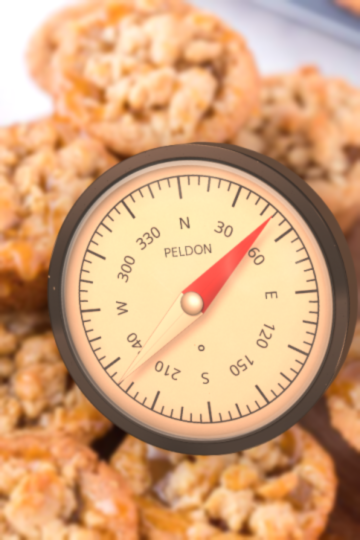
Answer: value=50 unit=°
